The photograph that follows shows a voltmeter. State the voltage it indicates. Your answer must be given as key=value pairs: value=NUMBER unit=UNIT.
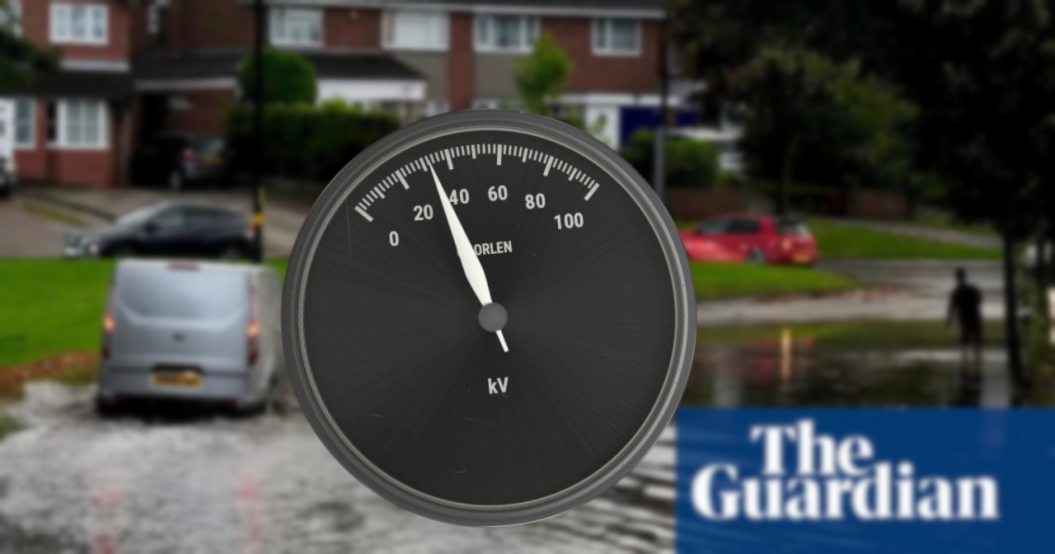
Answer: value=32 unit=kV
